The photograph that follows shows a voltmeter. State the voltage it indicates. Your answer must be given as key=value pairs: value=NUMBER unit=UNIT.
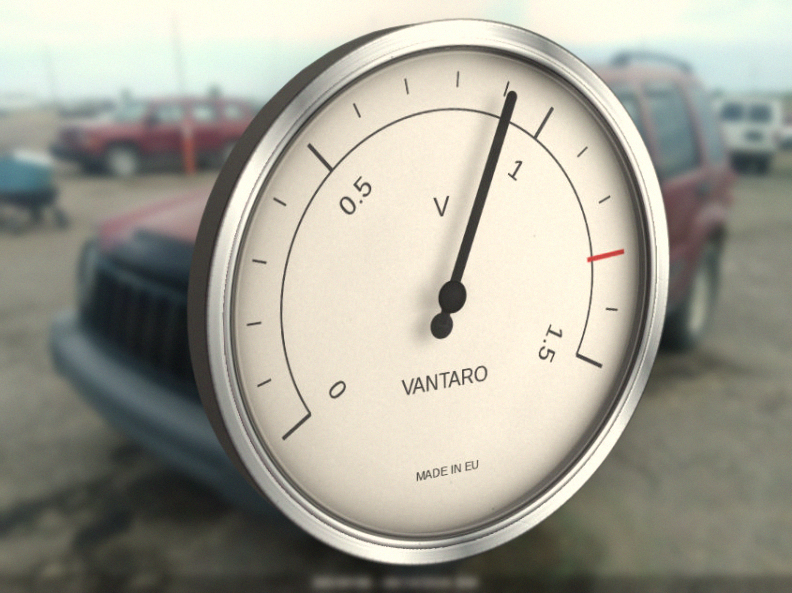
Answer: value=0.9 unit=V
